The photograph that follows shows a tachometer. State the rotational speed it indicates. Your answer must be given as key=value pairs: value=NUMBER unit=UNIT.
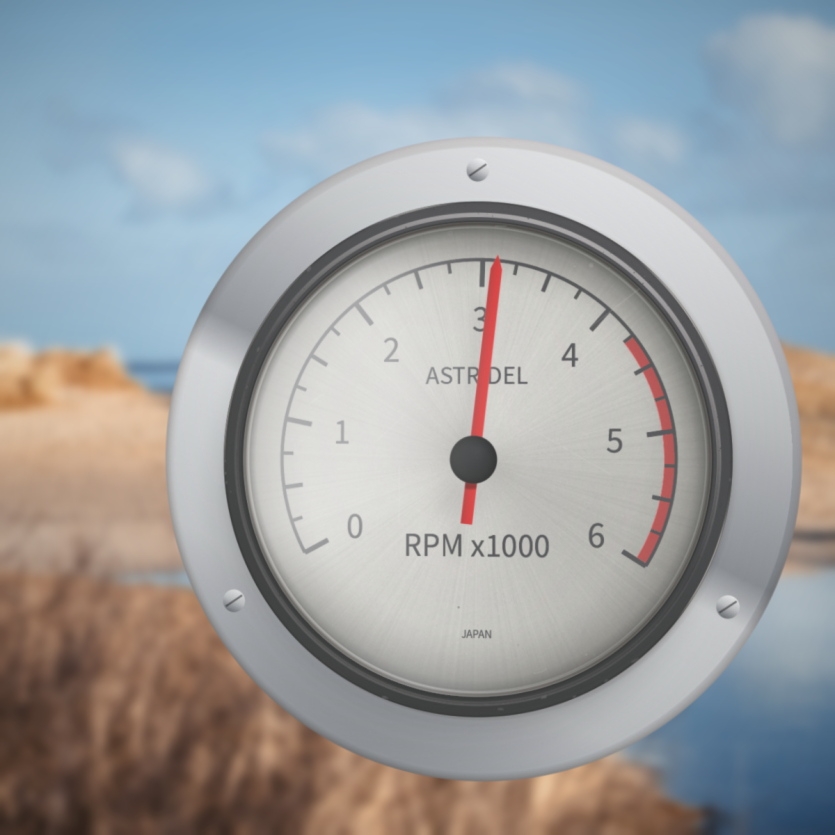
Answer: value=3125 unit=rpm
